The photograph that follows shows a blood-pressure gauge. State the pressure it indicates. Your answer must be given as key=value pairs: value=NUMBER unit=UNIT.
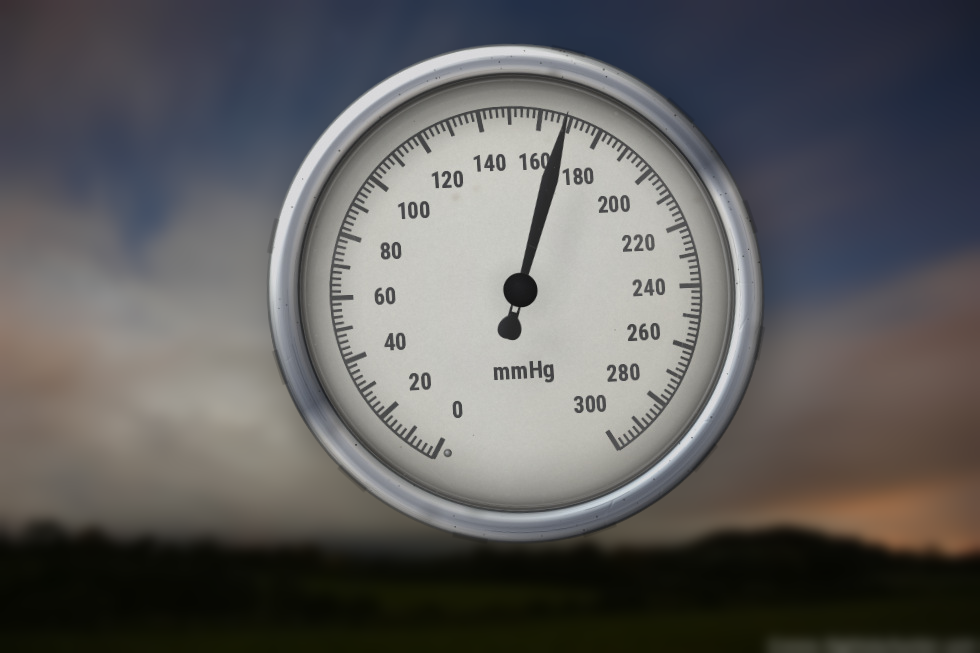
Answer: value=168 unit=mmHg
